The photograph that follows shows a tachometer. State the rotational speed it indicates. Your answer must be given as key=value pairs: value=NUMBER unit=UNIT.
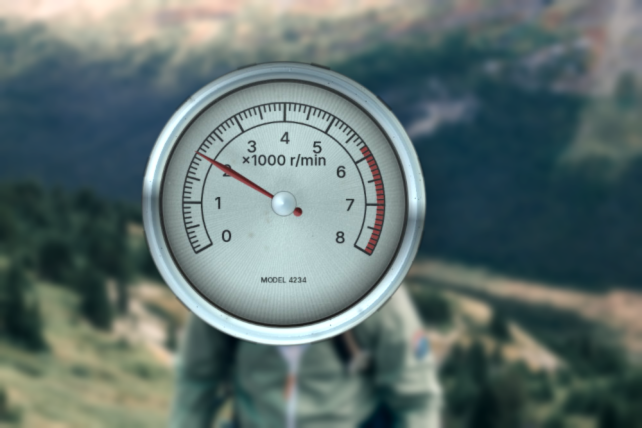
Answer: value=2000 unit=rpm
